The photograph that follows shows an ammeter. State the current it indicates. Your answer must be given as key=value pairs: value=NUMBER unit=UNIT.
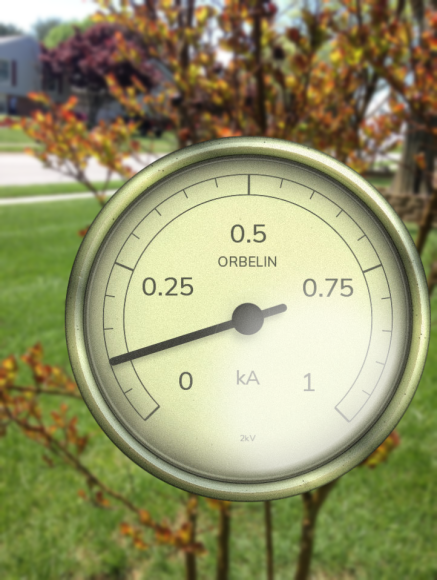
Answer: value=0.1 unit=kA
